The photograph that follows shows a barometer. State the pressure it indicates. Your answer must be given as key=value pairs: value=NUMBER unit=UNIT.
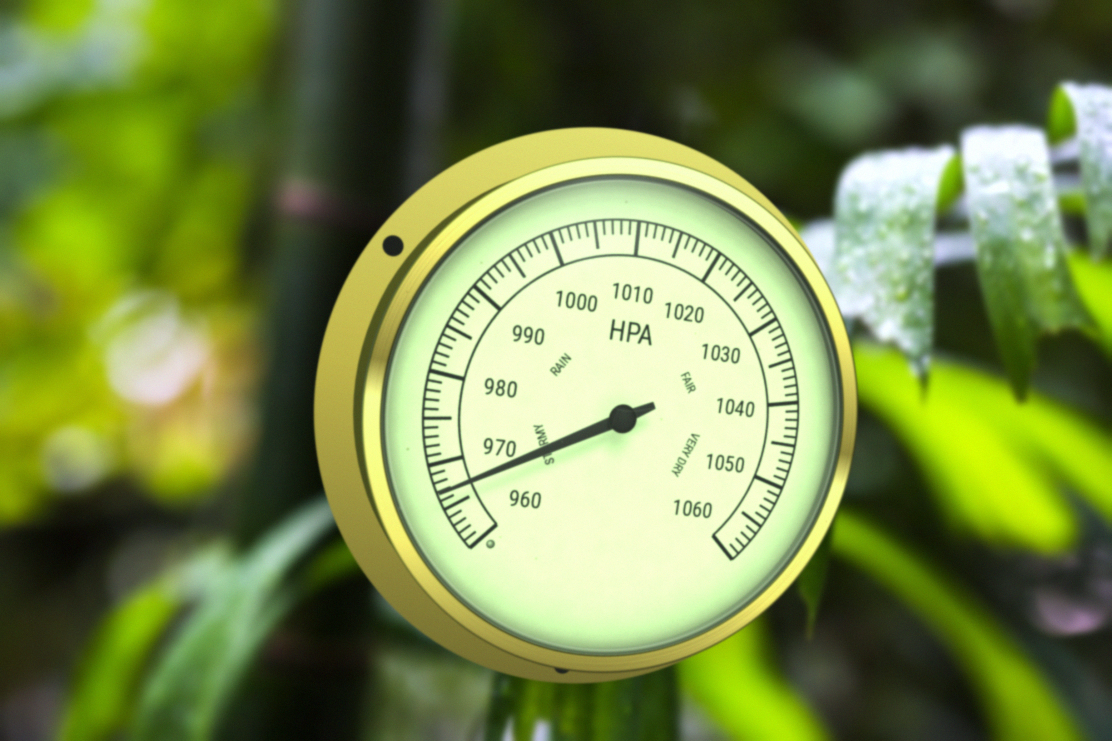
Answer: value=967 unit=hPa
